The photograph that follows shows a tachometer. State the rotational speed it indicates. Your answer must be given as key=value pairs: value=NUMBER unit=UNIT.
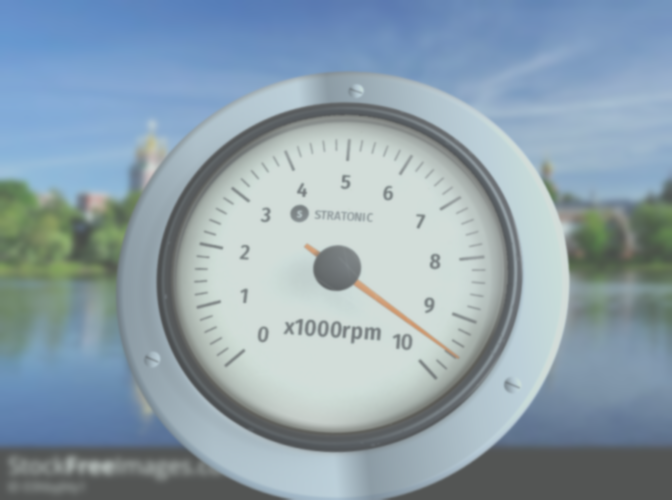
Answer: value=9600 unit=rpm
